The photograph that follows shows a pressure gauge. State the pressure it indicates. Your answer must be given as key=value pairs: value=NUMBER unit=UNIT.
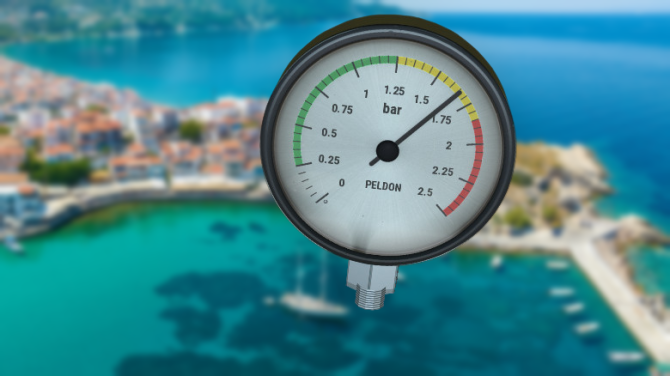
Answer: value=1.65 unit=bar
